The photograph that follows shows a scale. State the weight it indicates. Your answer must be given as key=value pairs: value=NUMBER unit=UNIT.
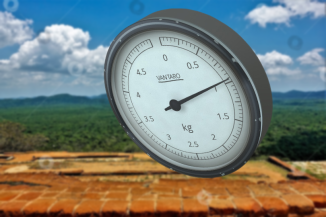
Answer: value=0.95 unit=kg
